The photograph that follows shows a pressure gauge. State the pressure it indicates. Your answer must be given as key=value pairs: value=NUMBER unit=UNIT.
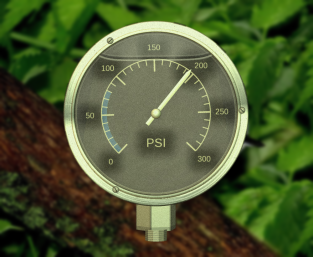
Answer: value=195 unit=psi
